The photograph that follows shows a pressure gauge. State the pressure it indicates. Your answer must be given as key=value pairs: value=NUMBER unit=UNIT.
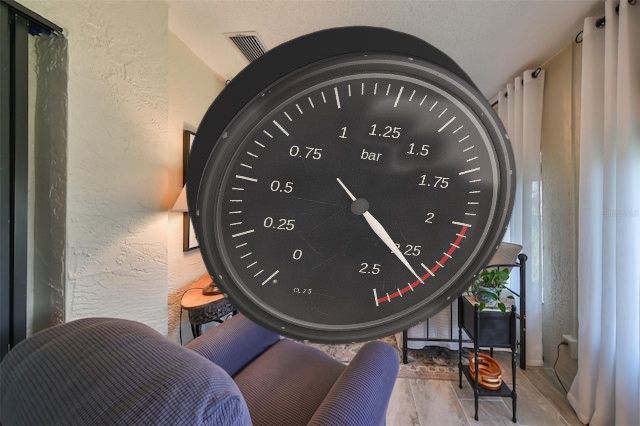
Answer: value=2.3 unit=bar
